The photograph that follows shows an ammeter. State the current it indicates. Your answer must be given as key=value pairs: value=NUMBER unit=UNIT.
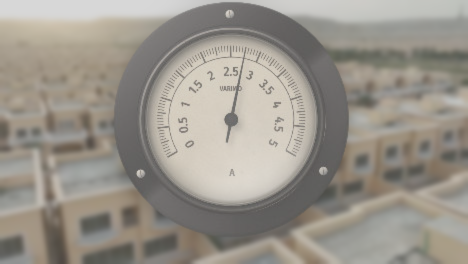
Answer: value=2.75 unit=A
